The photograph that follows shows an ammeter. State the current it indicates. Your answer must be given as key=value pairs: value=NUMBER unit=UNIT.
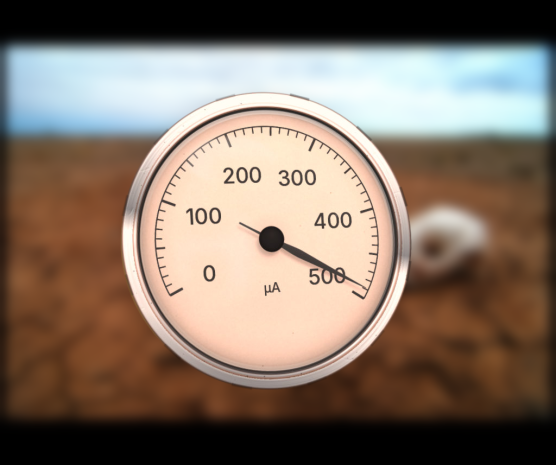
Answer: value=490 unit=µA
